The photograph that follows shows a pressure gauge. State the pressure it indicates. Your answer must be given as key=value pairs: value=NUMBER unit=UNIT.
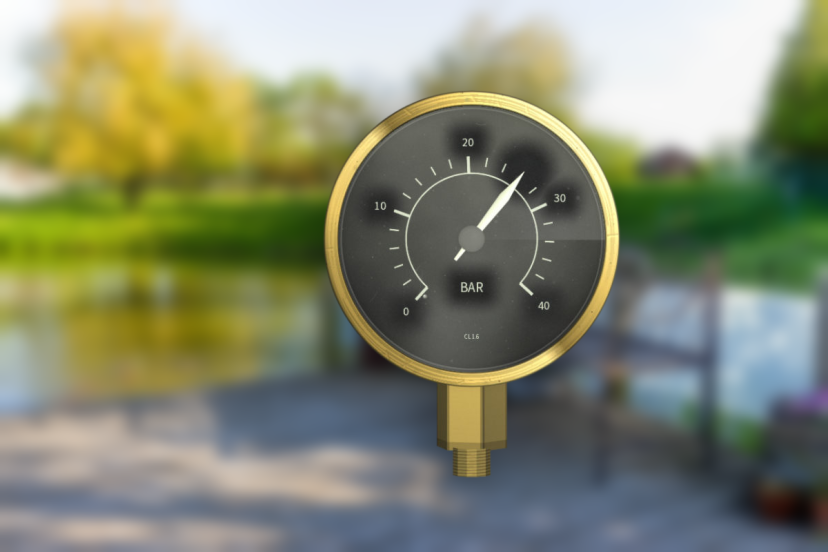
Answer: value=26 unit=bar
